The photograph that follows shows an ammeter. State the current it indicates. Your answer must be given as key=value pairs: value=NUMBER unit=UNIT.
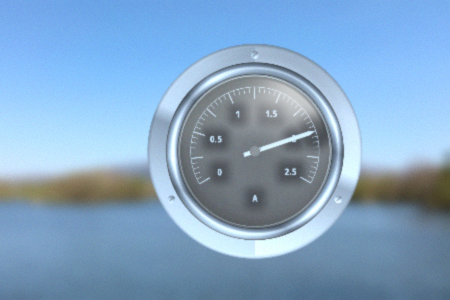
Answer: value=2 unit=A
